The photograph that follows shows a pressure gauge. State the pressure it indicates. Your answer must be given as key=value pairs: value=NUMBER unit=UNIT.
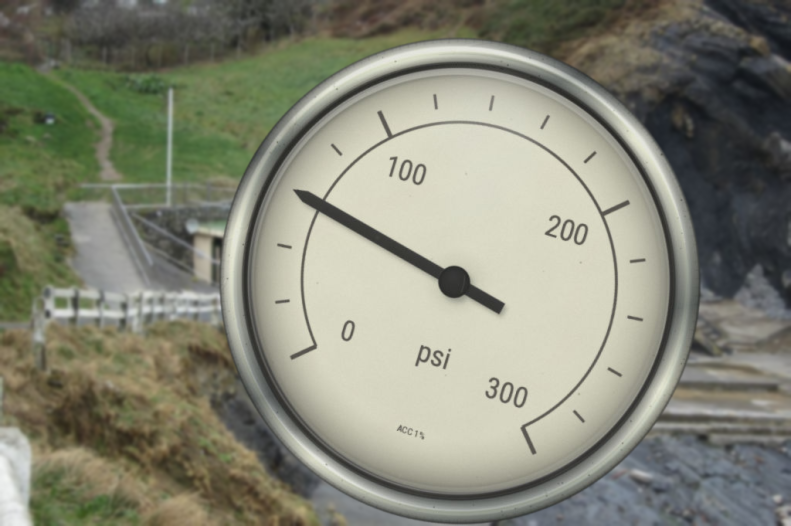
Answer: value=60 unit=psi
